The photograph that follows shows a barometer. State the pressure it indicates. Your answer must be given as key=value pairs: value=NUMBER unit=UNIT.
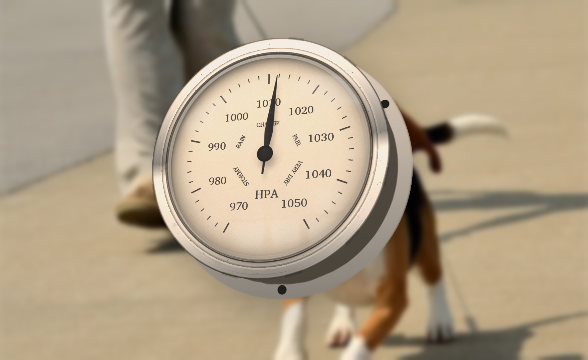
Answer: value=1012 unit=hPa
